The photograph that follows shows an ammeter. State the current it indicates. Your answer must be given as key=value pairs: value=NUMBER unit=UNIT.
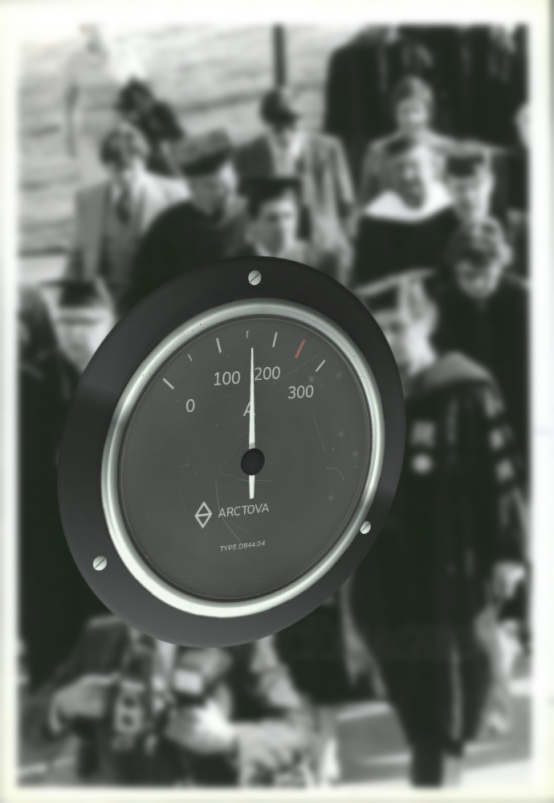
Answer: value=150 unit=A
